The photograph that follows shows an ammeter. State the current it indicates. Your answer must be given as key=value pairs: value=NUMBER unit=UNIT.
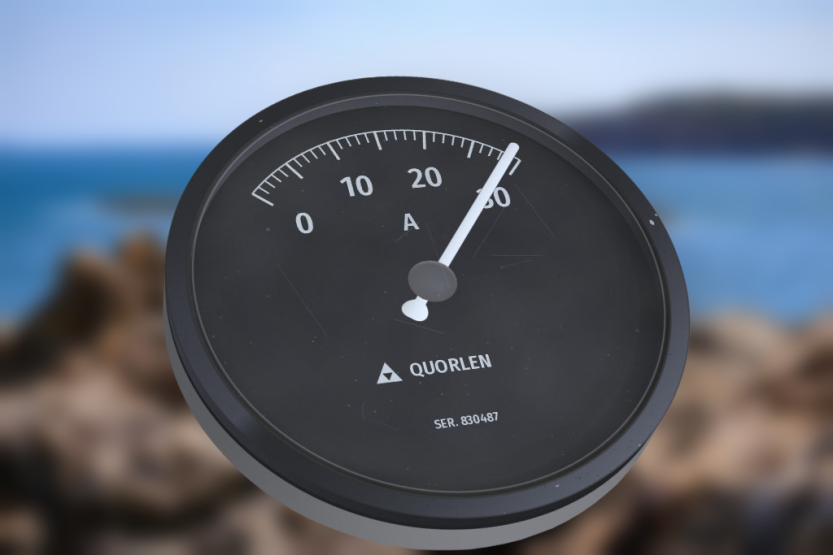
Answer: value=29 unit=A
